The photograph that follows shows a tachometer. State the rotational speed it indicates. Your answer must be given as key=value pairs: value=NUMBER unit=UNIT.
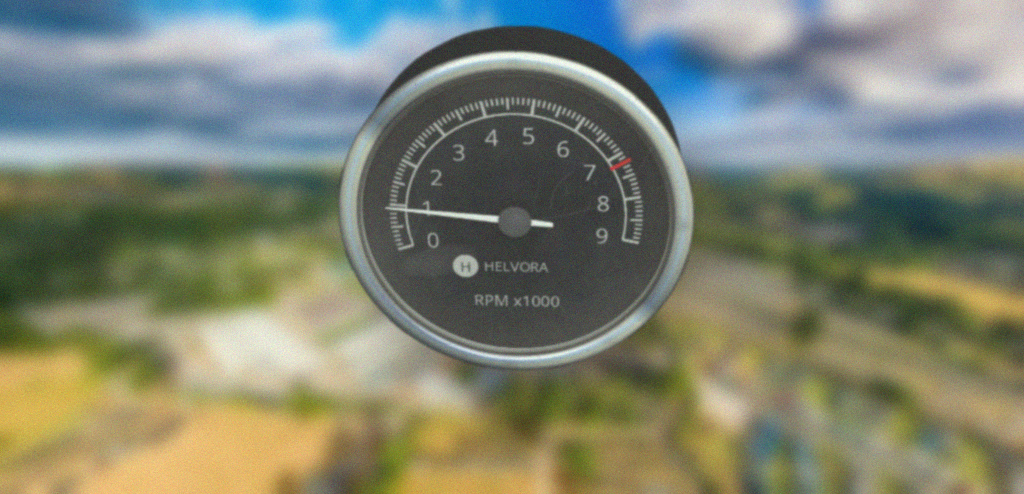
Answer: value=1000 unit=rpm
